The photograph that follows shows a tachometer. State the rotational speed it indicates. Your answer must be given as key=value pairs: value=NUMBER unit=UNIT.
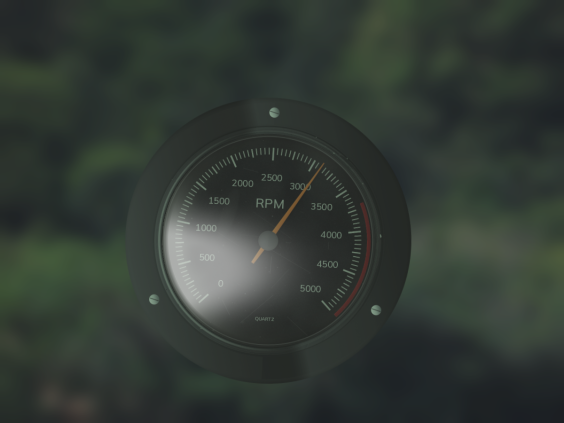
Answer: value=3100 unit=rpm
